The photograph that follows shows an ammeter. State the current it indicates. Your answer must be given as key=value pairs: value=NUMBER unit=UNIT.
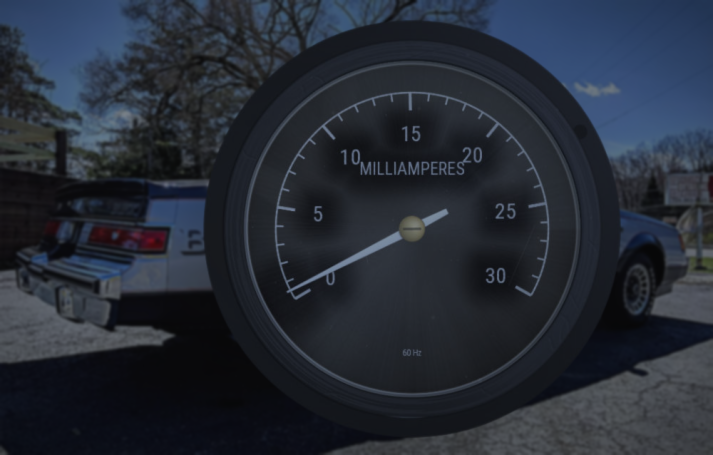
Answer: value=0.5 unit=mA
